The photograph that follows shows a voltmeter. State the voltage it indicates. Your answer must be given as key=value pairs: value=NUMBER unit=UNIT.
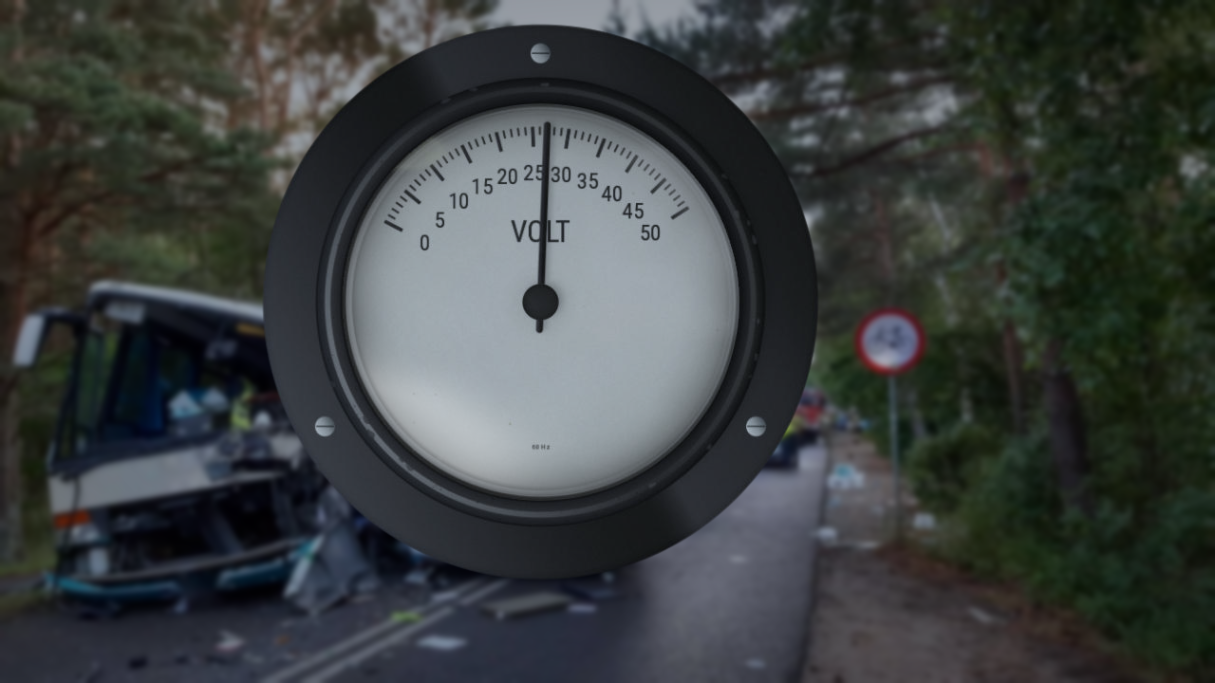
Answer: value=27 unit=V
